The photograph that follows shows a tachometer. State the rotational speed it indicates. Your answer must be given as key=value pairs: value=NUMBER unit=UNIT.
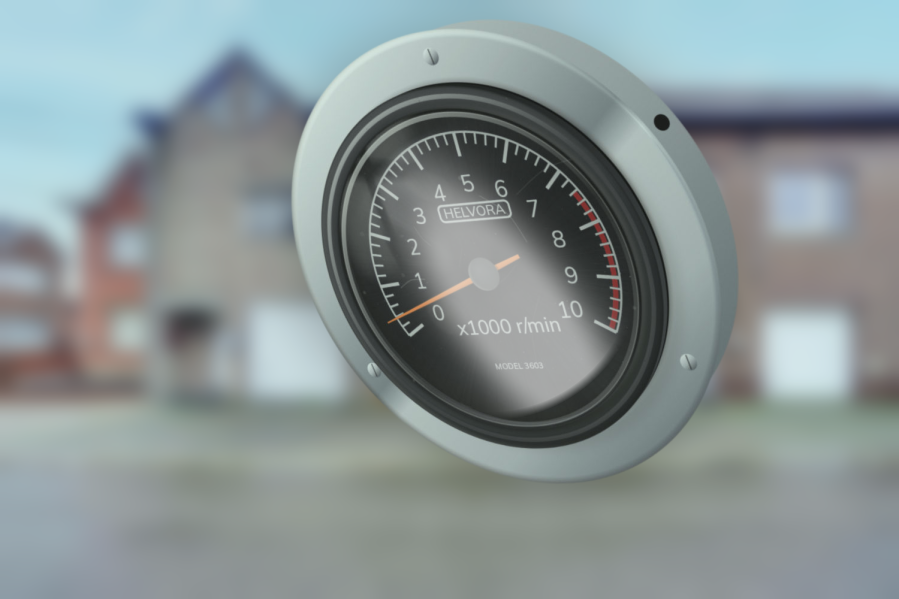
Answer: value=400 unit=rpm
